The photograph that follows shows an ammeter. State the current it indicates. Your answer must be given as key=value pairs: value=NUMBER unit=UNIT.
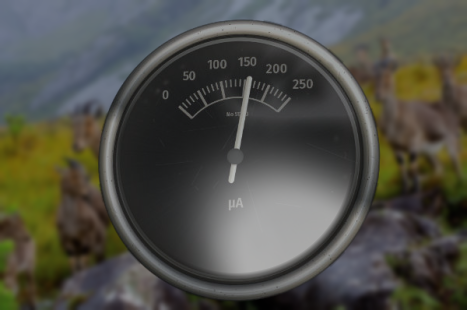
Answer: value=160 unit=µA
